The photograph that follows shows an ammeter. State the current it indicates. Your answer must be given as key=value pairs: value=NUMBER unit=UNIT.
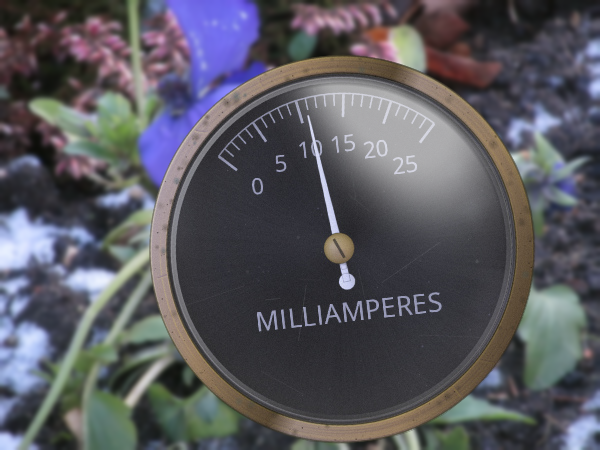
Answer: value=11 unit=mA
